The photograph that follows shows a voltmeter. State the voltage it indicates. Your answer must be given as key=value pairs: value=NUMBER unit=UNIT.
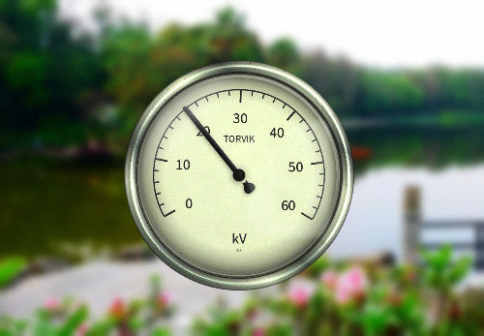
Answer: value=20 unit=kV
